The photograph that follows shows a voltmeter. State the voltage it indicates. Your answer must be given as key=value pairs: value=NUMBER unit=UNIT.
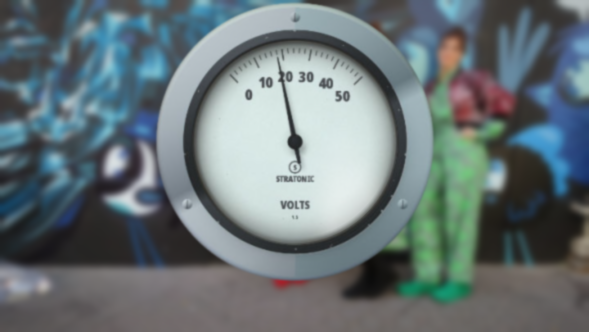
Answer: value=18 unit=V
